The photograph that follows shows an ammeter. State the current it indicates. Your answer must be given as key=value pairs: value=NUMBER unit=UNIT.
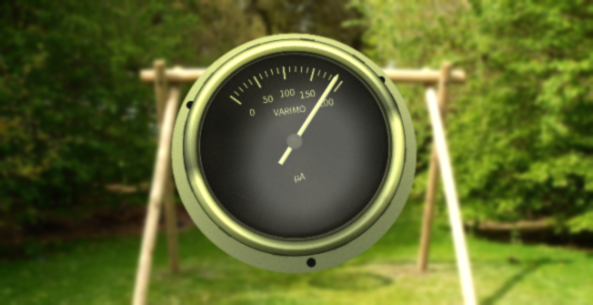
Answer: value=190 unit=µA
